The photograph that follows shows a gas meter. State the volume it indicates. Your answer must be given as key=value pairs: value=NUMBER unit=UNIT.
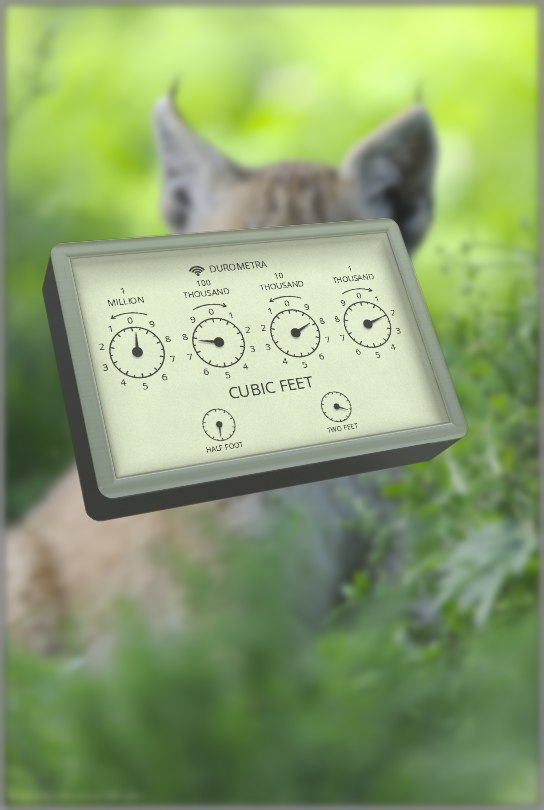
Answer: value=978200 unit=ft³
